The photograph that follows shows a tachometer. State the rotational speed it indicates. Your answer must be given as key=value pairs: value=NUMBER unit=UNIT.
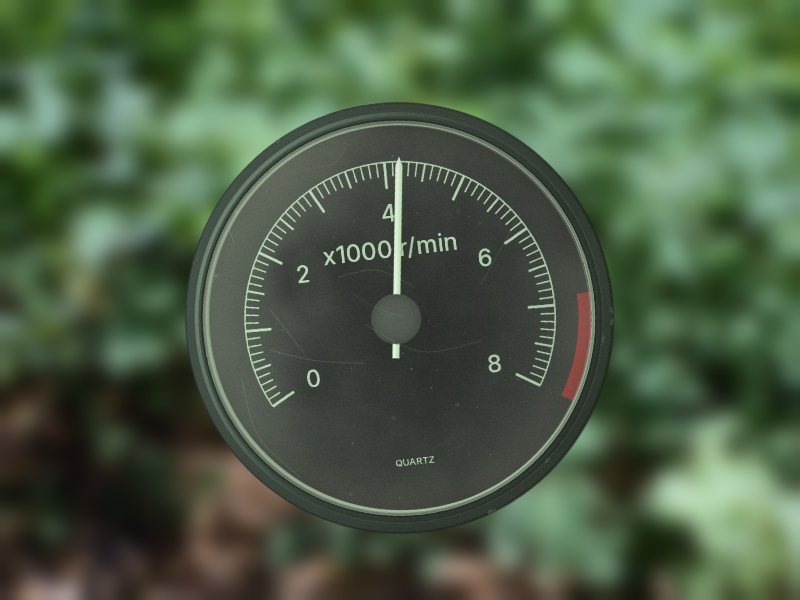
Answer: value=4200 unit=rpm
